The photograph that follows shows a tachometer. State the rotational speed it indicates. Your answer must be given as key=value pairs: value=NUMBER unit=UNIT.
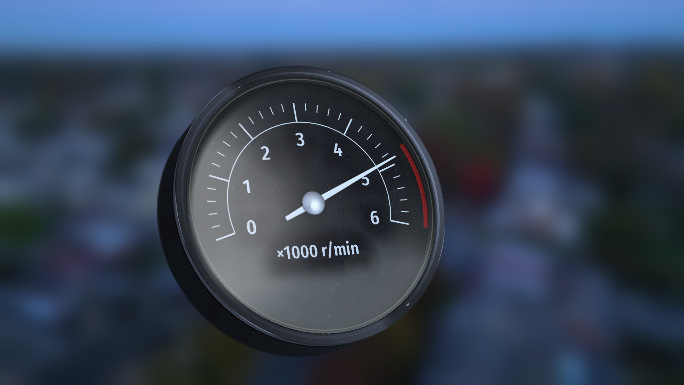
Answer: value=4900 unit=rpm
